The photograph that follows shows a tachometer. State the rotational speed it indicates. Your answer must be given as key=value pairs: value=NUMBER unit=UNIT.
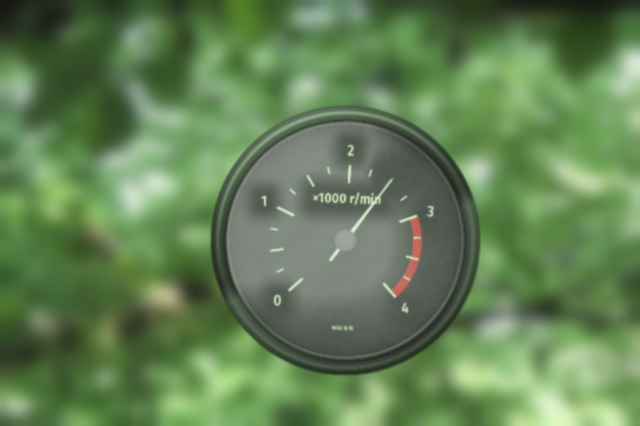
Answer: value=2500 unit=rpm
